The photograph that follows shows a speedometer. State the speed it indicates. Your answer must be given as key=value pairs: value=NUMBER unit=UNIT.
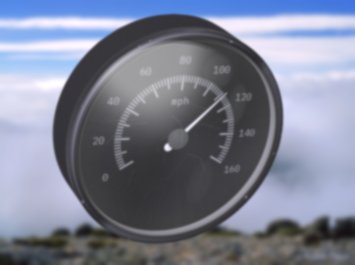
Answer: value=110 unit=mph
